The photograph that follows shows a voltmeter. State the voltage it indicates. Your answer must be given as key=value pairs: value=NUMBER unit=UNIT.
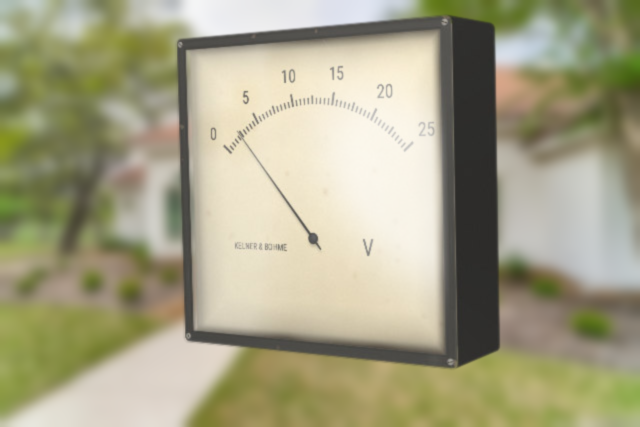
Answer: value=2.5 unit=V
